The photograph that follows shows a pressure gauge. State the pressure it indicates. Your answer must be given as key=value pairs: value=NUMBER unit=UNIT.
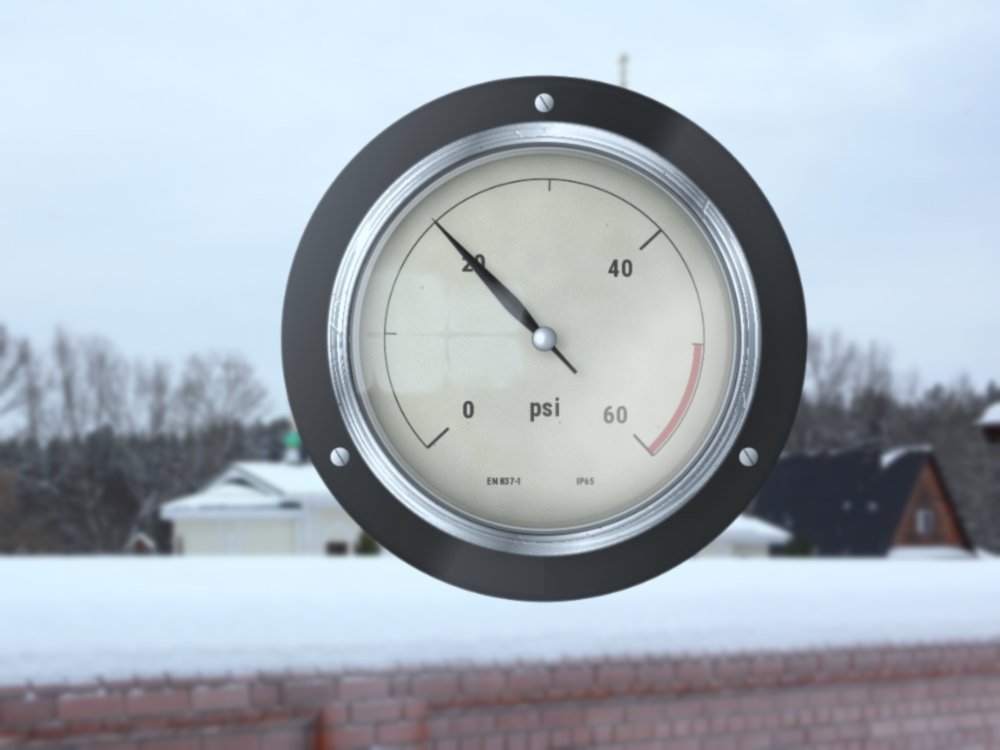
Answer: value=20 unit=psi
